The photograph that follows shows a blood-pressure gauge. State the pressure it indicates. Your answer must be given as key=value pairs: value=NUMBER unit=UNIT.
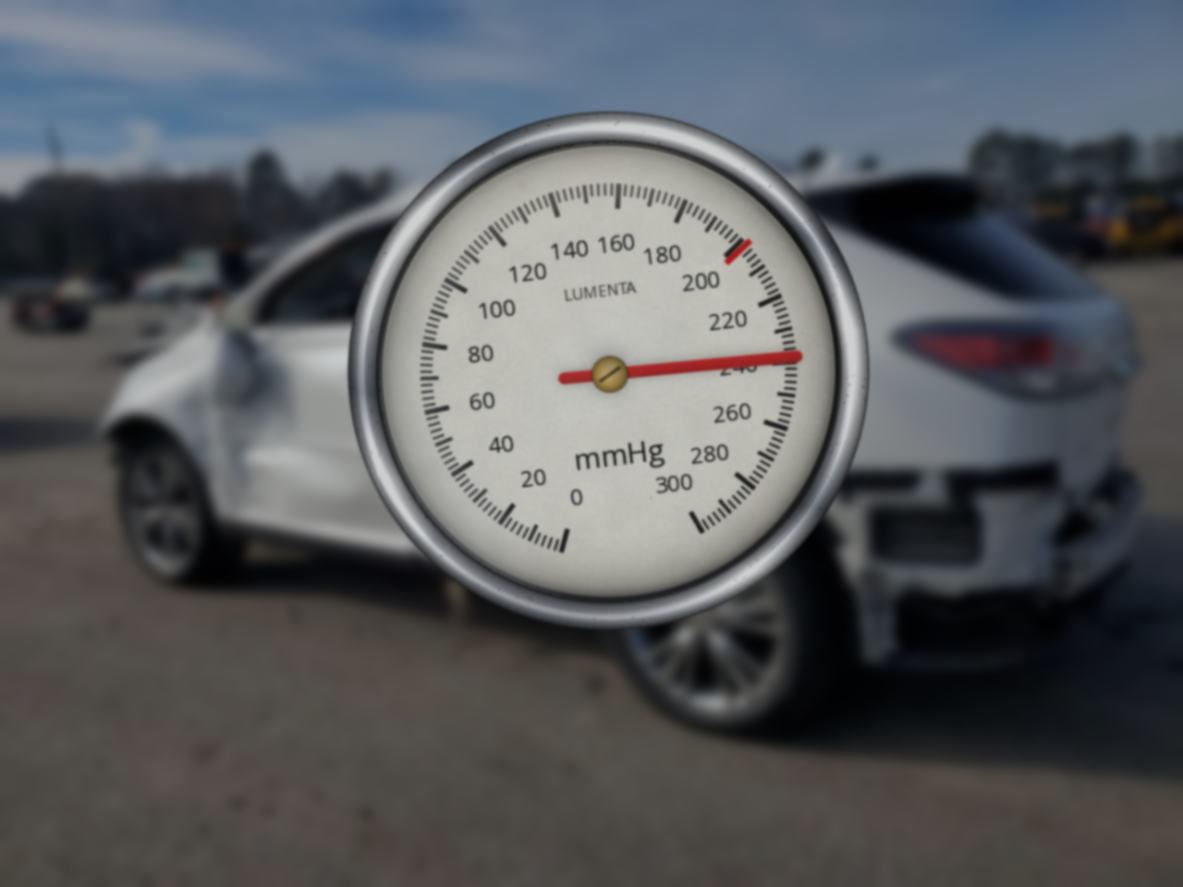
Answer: value=238 unit=mmHg
